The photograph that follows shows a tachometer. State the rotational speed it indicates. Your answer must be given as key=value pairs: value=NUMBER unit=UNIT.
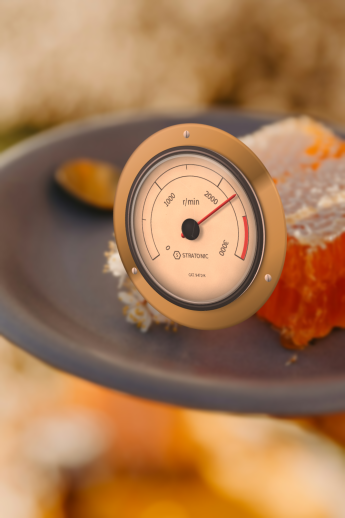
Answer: value=2250 unit=rpm
